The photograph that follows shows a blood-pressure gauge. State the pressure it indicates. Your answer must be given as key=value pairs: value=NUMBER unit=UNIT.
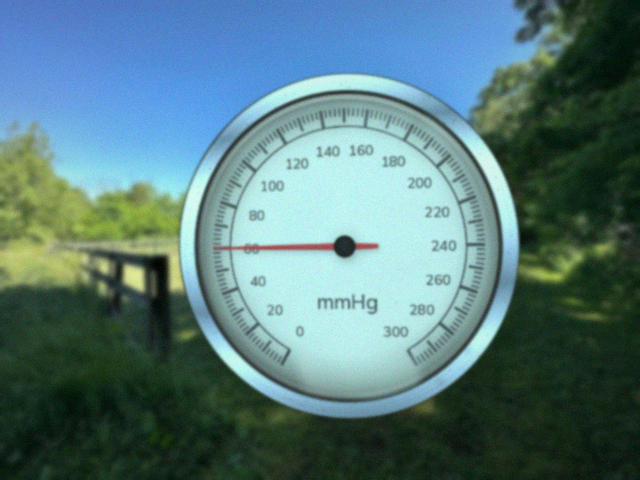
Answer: value=60 unit=mmHg
